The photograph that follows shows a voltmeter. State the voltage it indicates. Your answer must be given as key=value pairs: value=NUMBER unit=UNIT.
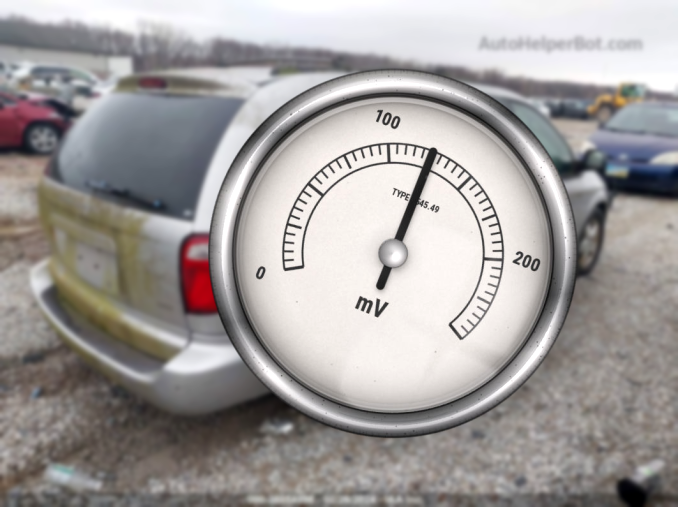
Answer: value=125 unit=mV
